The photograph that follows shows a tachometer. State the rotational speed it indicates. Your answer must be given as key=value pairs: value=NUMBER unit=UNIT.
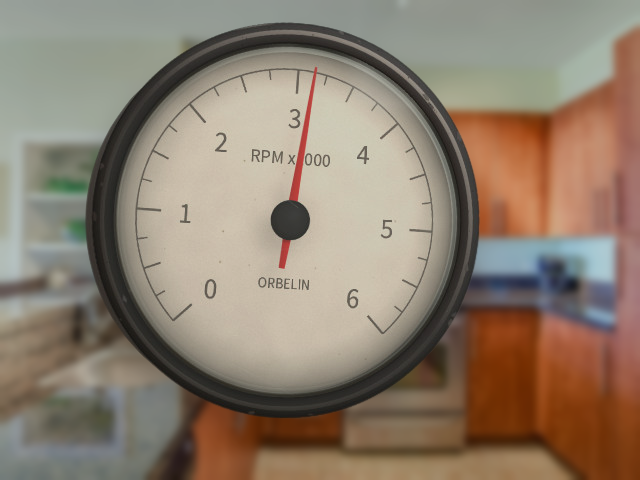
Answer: value=3125 unit=rpm
